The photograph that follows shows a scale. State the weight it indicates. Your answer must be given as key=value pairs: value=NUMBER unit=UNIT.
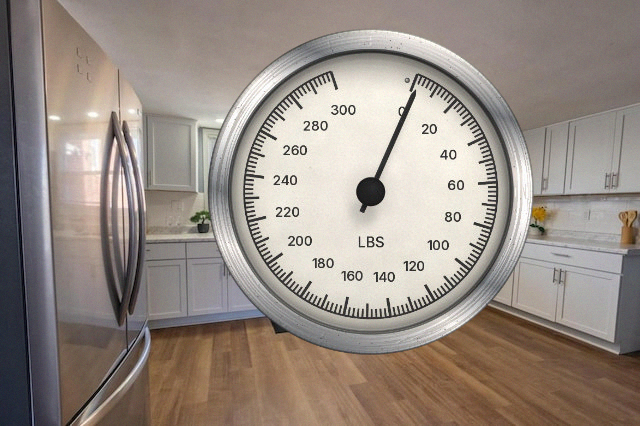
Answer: value=2 unit=lb
